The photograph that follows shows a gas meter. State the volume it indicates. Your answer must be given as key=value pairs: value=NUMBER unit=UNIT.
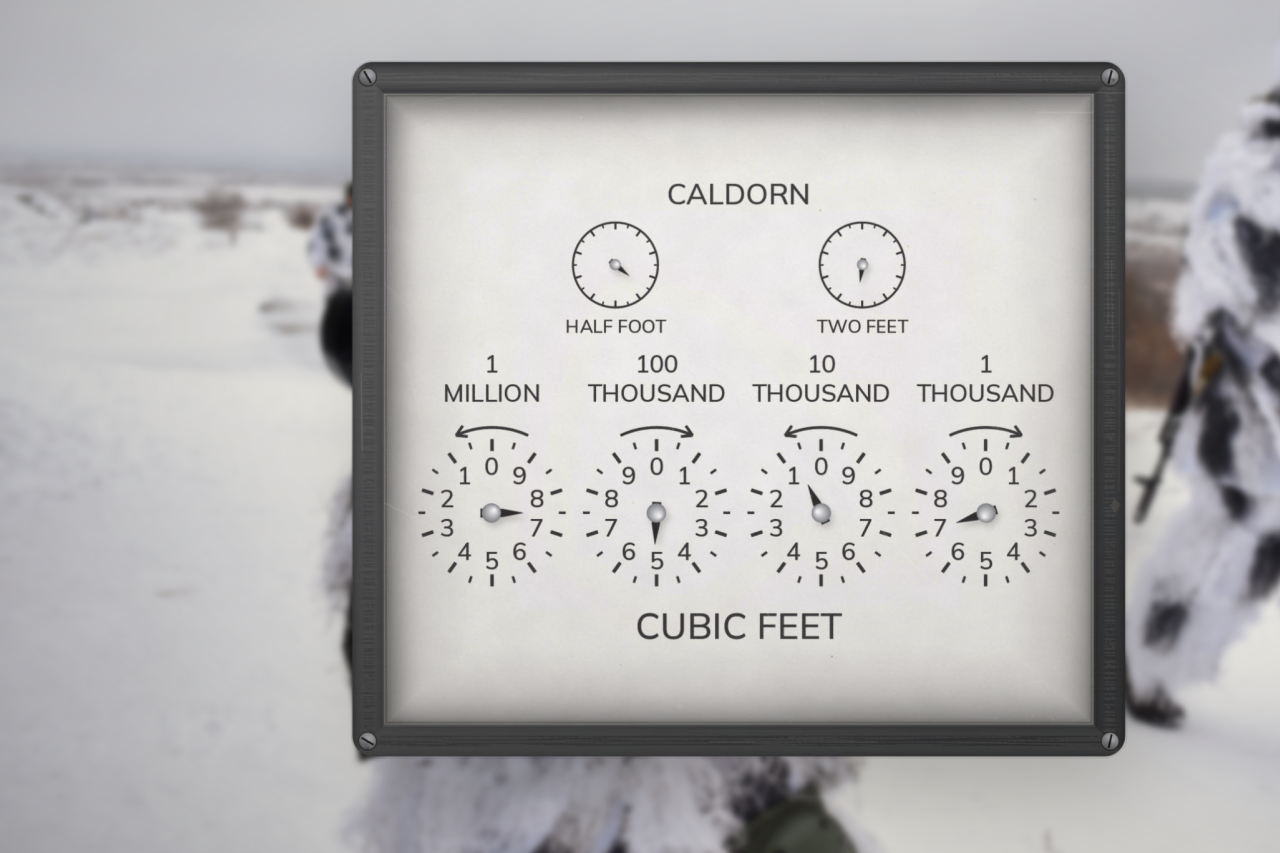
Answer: value=750700 unit=ft³
